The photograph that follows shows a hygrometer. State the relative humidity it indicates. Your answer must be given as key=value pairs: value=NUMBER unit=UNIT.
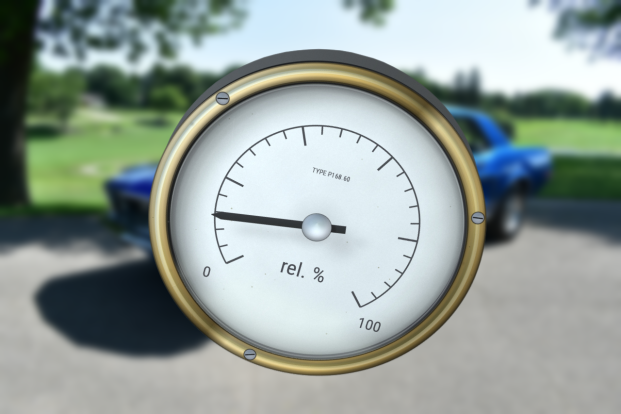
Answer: value=12 unit=%
